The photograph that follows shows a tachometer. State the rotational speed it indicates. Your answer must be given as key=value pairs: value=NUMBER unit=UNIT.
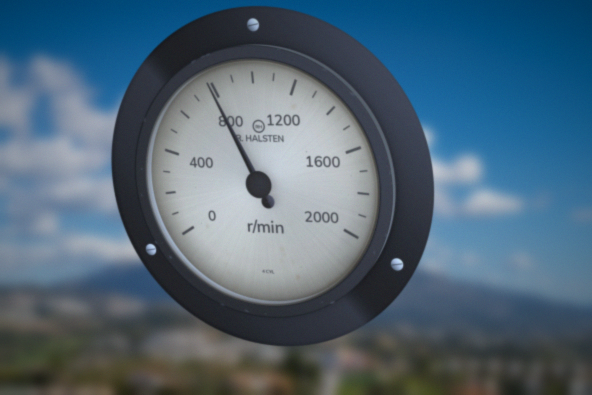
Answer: value=800 unit=rpm
